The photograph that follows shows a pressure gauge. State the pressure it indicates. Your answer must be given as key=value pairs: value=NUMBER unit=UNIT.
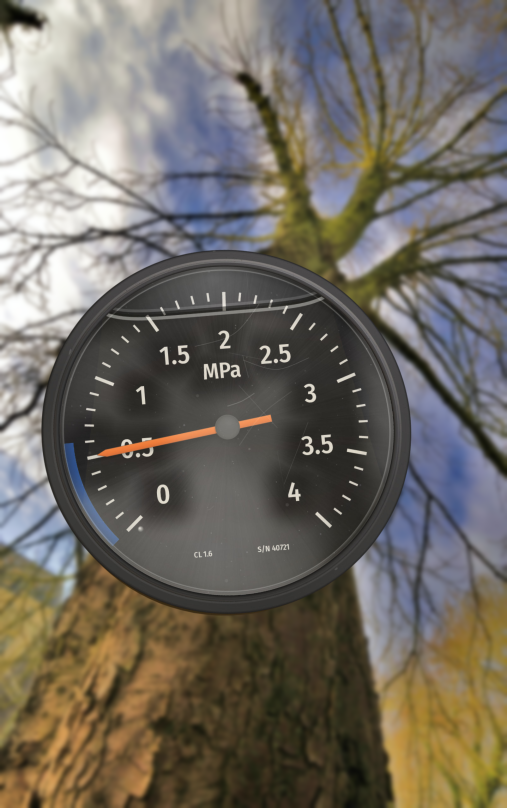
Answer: value=0.5 unit=MPa
